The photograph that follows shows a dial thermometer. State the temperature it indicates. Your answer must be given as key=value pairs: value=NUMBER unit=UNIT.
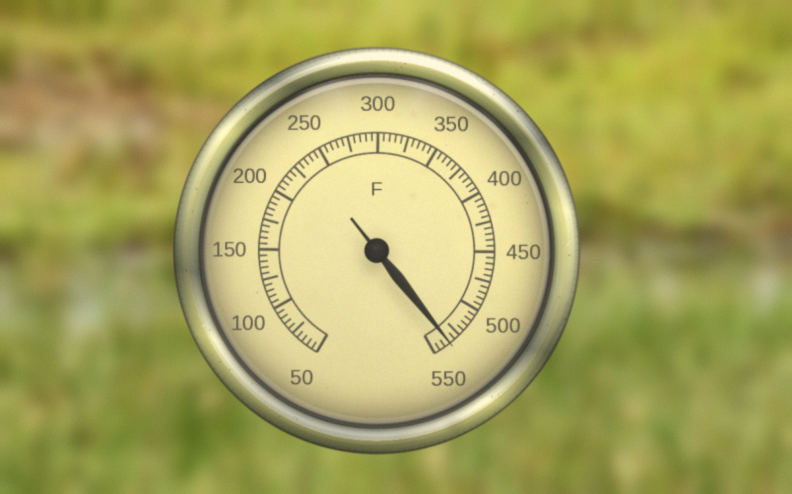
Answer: value=535 unit=°F
